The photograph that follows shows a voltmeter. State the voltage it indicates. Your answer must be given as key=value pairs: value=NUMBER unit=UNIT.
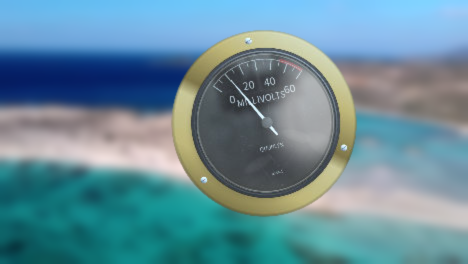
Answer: value=10 unit=mV
